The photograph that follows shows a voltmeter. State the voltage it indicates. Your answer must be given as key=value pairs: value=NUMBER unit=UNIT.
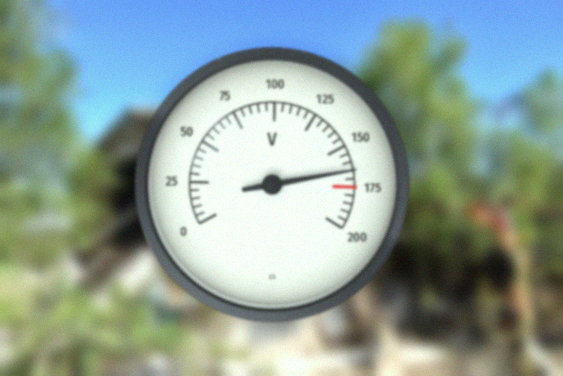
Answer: value=165 unit=V
